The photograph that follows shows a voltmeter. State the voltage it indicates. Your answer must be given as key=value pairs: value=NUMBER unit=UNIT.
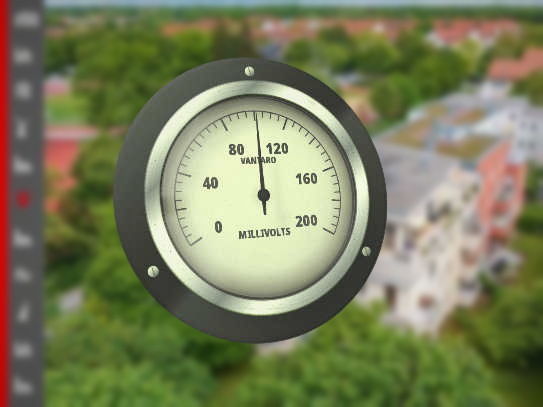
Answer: value=100 unit=mV
